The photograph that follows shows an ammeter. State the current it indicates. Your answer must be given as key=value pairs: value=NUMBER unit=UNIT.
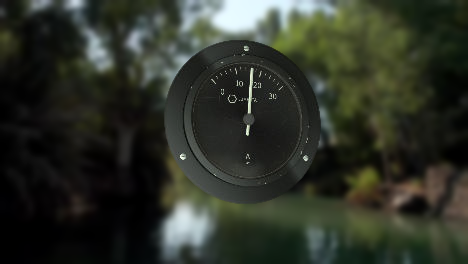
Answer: value=16 unit=A
